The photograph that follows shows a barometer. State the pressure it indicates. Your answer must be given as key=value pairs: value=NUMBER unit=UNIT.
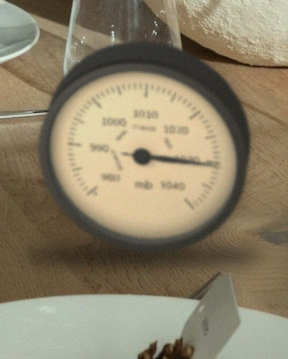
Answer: value=1030 unit=mbar
